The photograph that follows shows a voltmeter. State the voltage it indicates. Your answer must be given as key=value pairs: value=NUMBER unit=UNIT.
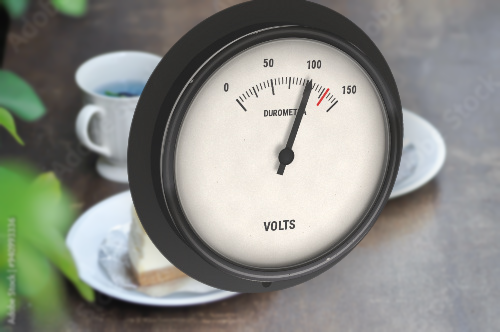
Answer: value=100 unit=V
